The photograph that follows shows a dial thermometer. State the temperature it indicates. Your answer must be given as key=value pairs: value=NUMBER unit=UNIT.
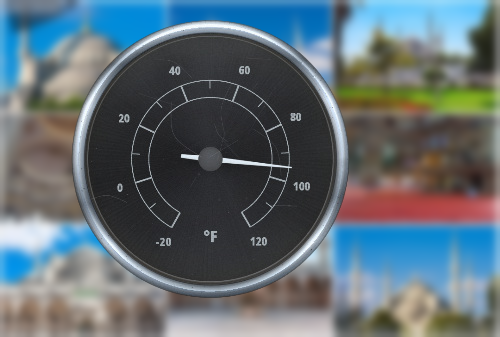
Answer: value=95 unit=°F
